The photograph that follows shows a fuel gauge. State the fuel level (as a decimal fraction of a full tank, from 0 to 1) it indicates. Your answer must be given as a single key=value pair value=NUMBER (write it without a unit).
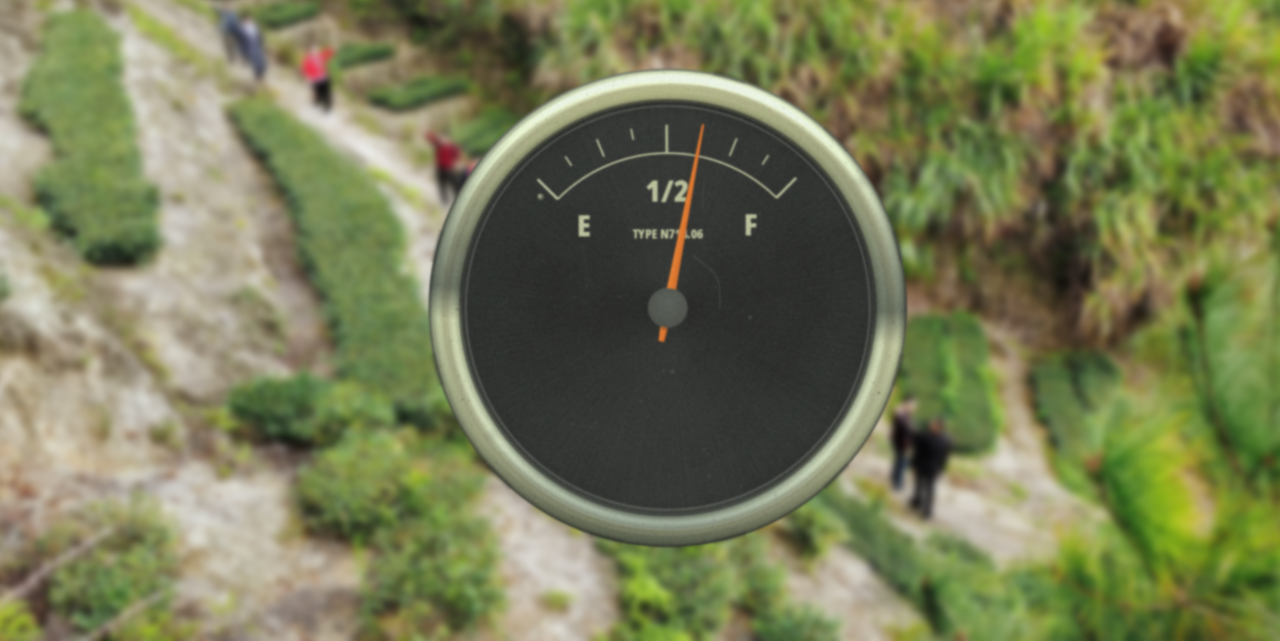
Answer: value=0.625
